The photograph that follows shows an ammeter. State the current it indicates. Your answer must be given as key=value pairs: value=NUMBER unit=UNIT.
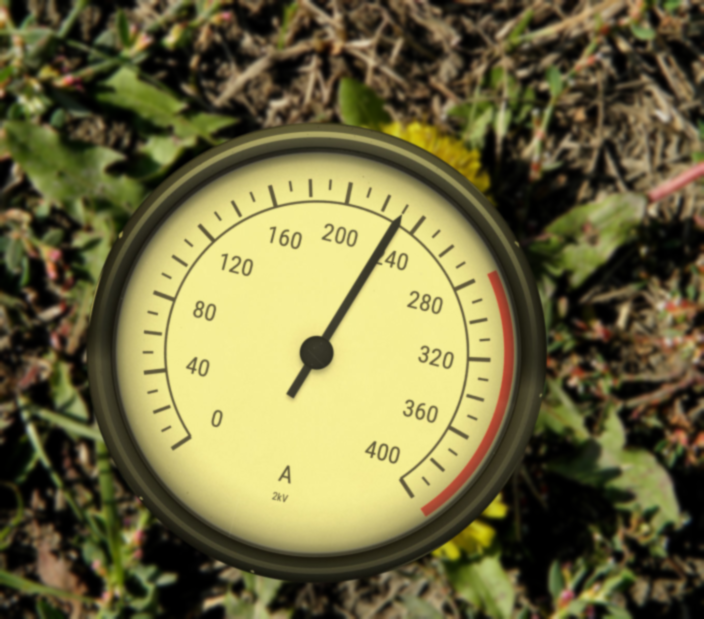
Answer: value=230 unit=A
